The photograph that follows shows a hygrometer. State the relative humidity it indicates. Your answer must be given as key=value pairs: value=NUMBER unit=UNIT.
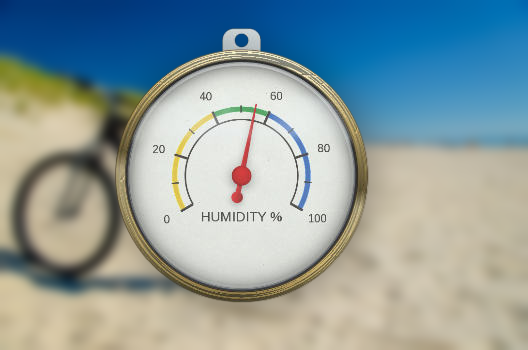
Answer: value=55 unit=%
